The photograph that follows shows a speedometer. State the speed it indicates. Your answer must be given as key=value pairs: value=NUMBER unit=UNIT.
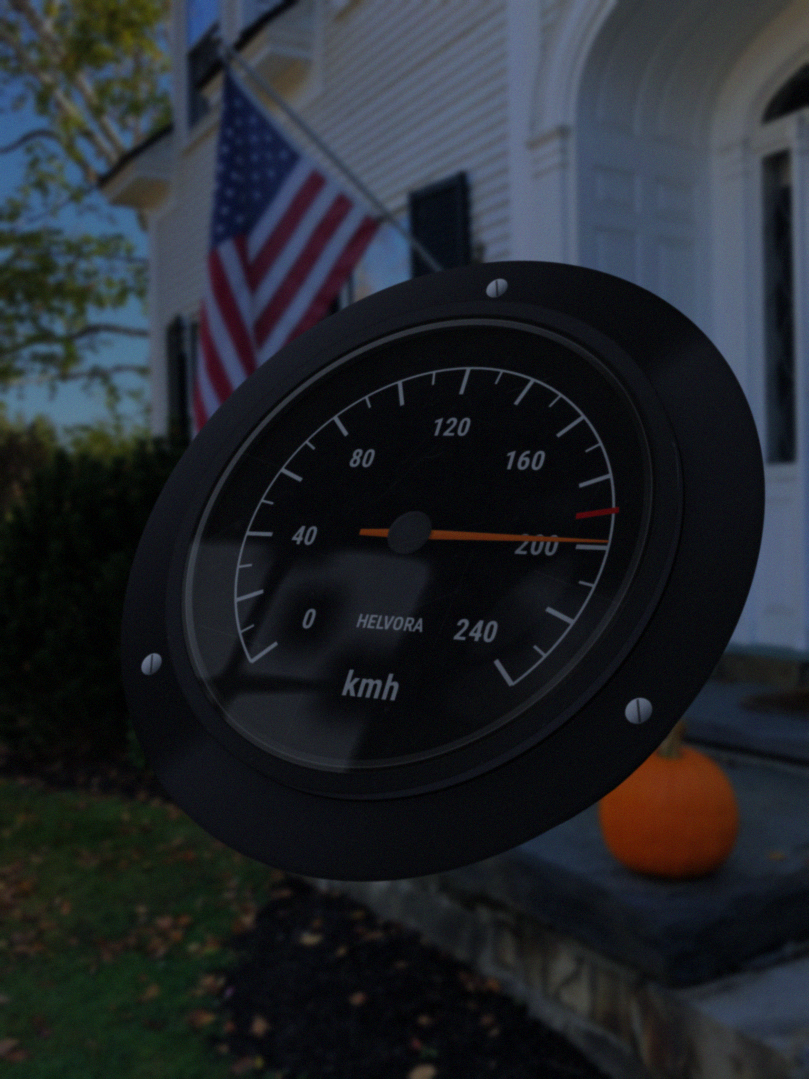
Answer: value=200 unit=km/h
